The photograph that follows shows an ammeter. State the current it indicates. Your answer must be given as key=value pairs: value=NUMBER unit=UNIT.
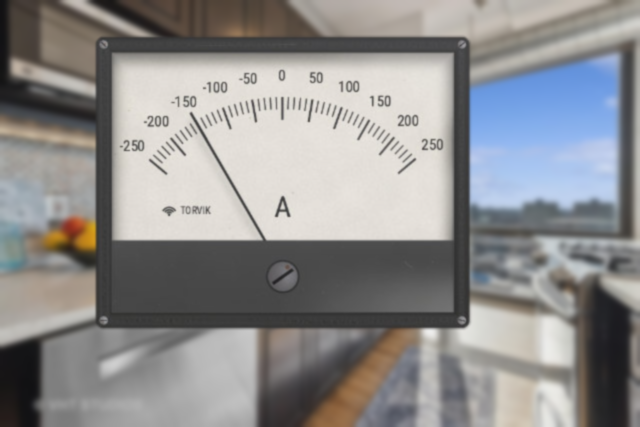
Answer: value=-150 unit=A
